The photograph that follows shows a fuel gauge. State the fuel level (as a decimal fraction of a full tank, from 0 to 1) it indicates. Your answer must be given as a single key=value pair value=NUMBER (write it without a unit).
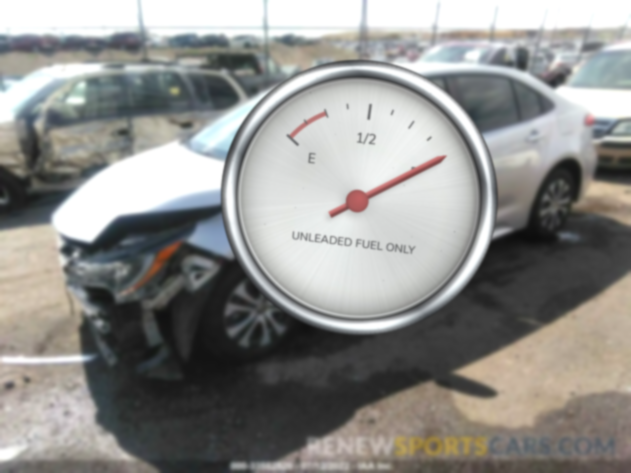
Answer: value=1
